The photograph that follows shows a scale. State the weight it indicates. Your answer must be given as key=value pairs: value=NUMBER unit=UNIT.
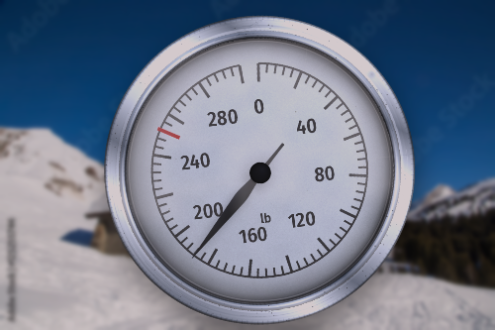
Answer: value=188 unit=lb
